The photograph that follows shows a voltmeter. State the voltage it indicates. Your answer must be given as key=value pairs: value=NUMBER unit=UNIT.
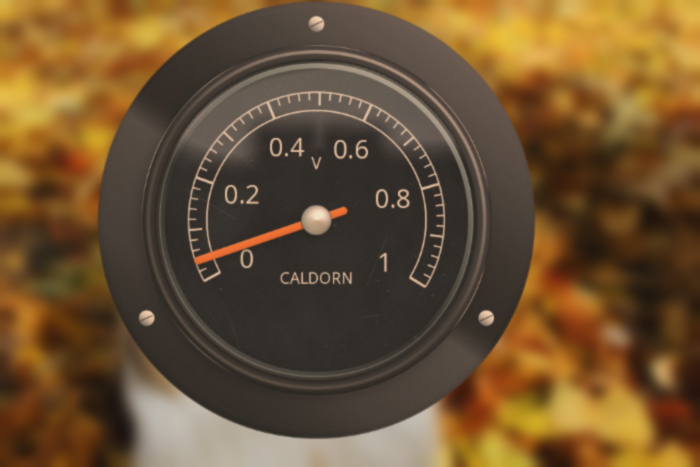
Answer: value=0.04 unit=V
